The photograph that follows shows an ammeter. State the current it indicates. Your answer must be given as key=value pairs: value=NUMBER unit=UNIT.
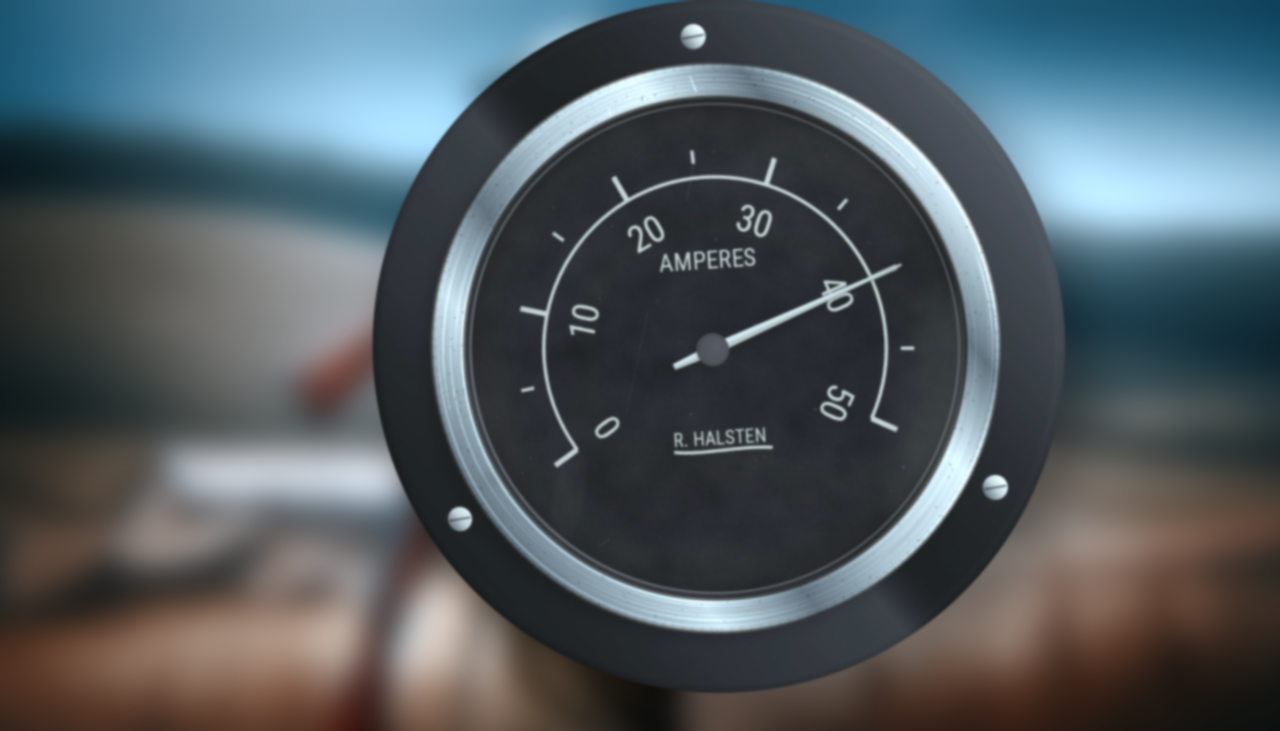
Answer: value=40 unit=A
